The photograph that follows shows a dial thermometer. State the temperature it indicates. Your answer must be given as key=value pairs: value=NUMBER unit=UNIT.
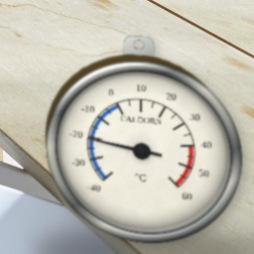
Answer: value=-20 unit=°C
